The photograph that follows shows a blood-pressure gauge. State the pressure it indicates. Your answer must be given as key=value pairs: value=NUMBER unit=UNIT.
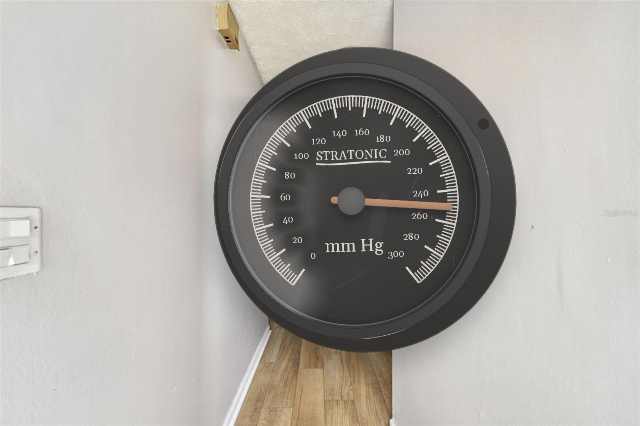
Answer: value=250 unit=mmHg
